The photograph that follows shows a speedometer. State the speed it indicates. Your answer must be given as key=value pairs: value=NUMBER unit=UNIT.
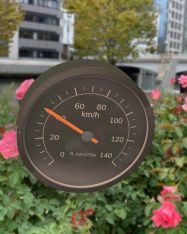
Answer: value=40 unit=km/h
